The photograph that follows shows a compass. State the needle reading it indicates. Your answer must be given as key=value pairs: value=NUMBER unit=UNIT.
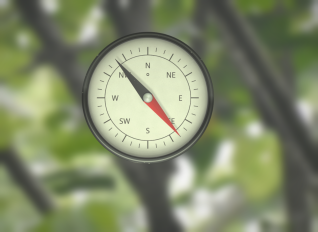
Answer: value=140 unit=°
